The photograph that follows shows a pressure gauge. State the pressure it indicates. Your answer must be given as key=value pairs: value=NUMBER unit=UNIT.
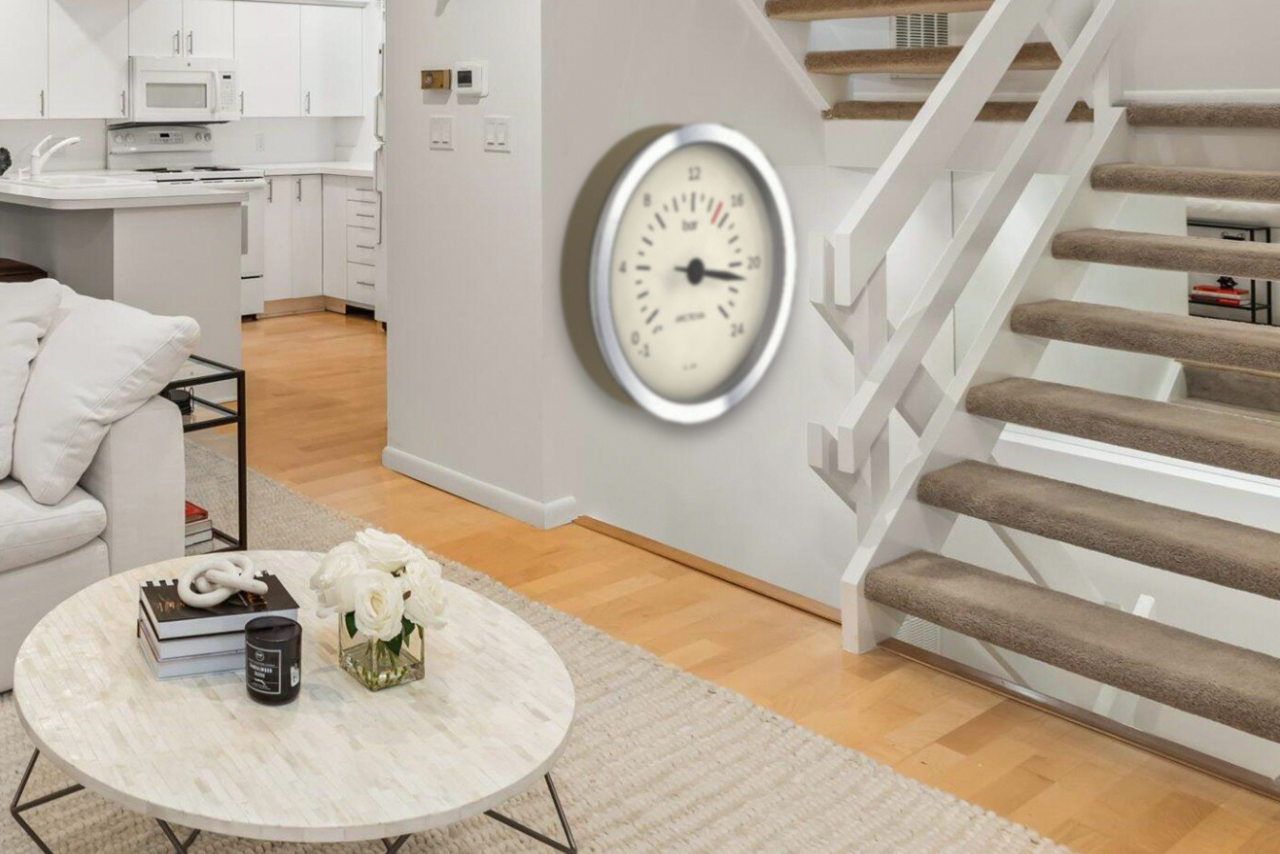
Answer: value=21 unit=bar
